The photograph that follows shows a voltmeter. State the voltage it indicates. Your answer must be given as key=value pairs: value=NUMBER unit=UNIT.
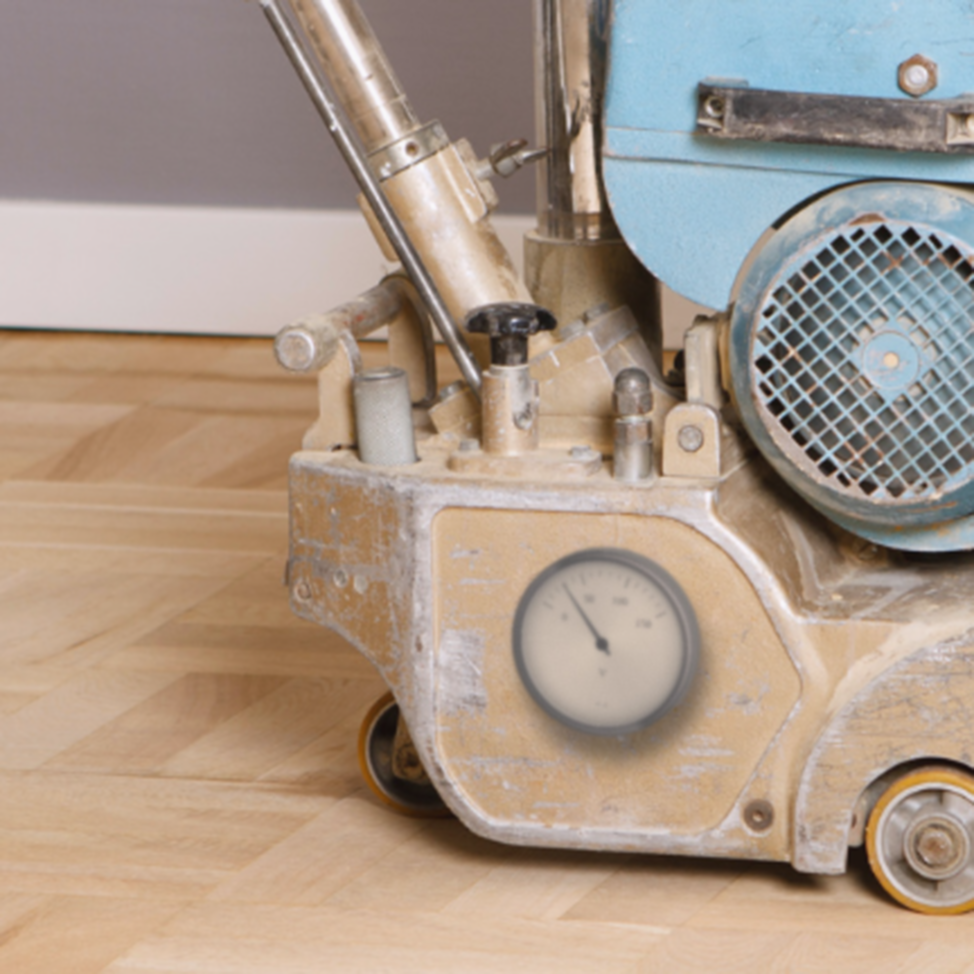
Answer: value=30 unit=V
